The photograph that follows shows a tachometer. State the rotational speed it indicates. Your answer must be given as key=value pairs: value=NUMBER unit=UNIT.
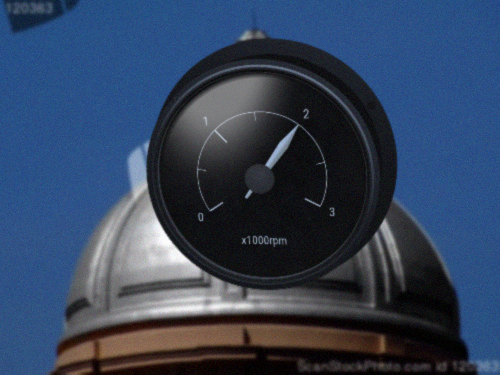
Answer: value=2000 unit=rpm
